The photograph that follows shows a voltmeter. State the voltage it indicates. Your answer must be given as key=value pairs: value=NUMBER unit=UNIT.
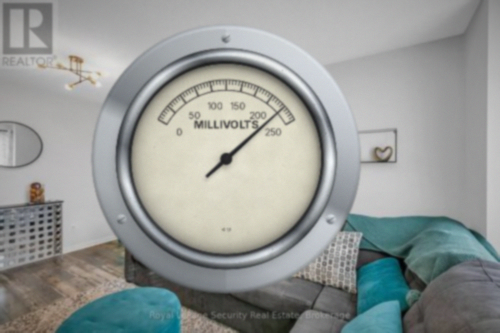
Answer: value=225 unit=mV
